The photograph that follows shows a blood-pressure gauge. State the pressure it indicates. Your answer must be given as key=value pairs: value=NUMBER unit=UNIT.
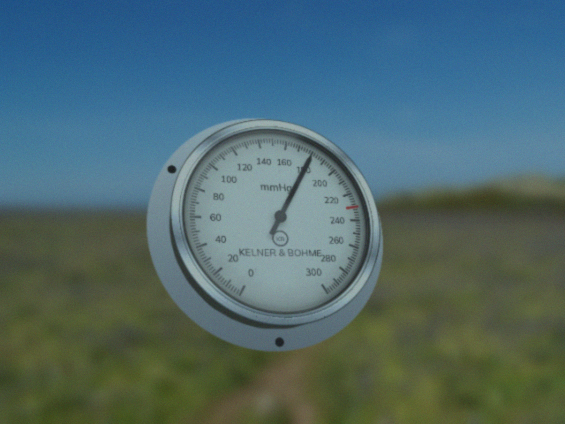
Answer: value=180 unit=mmHg
